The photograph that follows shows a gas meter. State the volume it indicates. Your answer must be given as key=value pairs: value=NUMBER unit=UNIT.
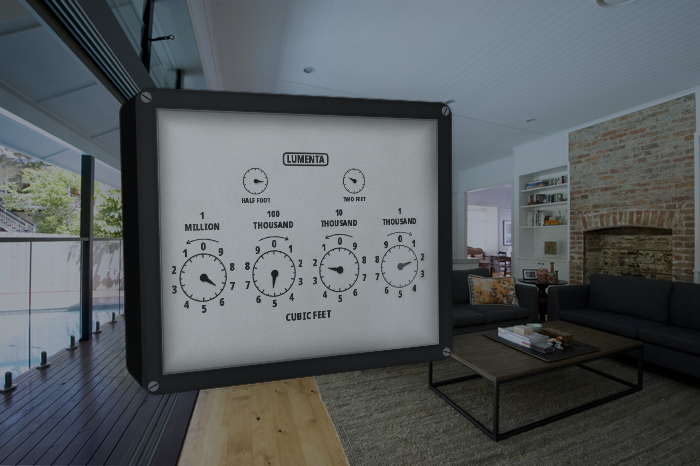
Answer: value=652200 unit=ft³
